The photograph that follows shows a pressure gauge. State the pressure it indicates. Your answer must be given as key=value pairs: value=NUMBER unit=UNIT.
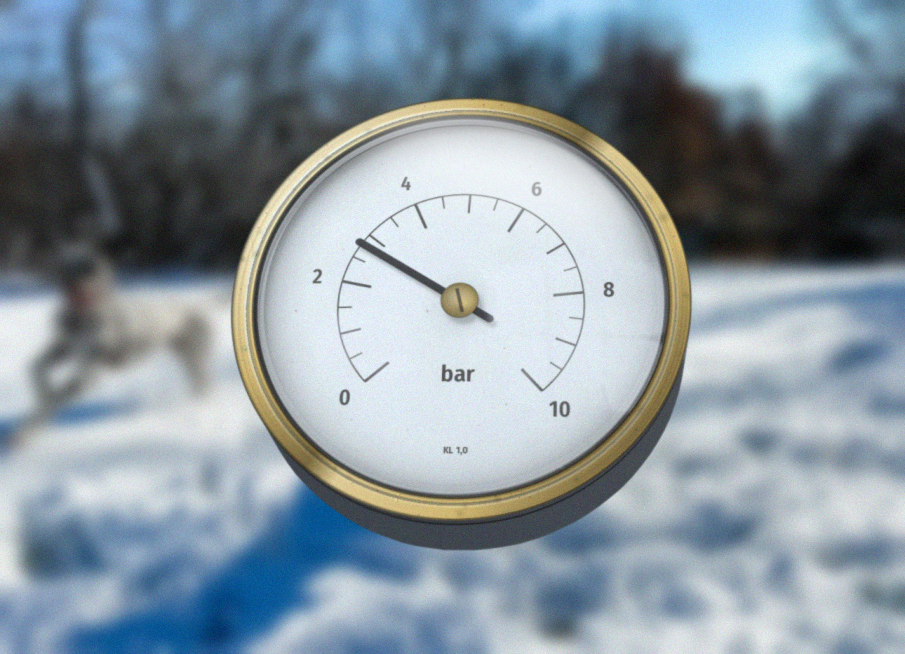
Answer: value=2.75 unit=bar
